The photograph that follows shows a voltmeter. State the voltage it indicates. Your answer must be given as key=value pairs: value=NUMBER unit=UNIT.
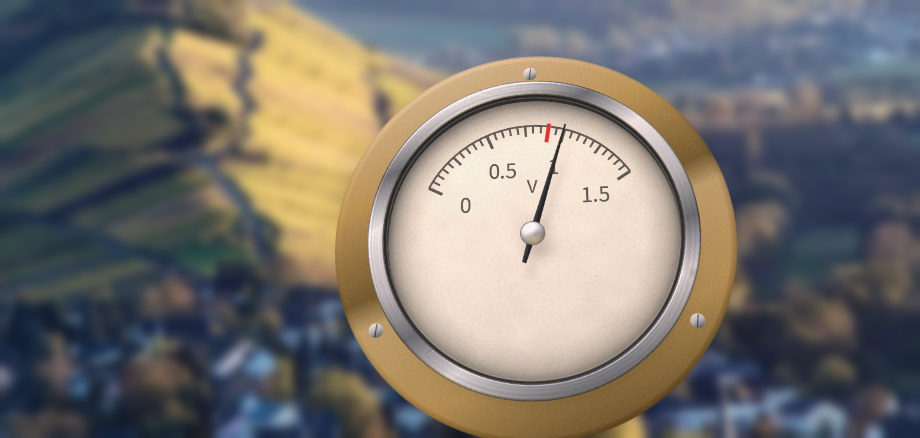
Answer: value=1 unit=V
